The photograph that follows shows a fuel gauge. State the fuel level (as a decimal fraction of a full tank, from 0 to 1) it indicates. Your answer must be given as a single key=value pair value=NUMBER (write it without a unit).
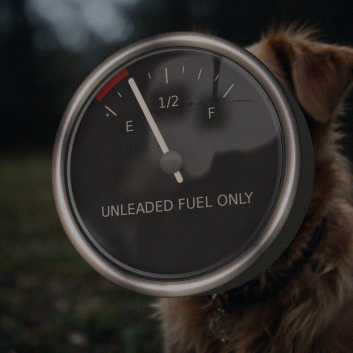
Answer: value=0.25
